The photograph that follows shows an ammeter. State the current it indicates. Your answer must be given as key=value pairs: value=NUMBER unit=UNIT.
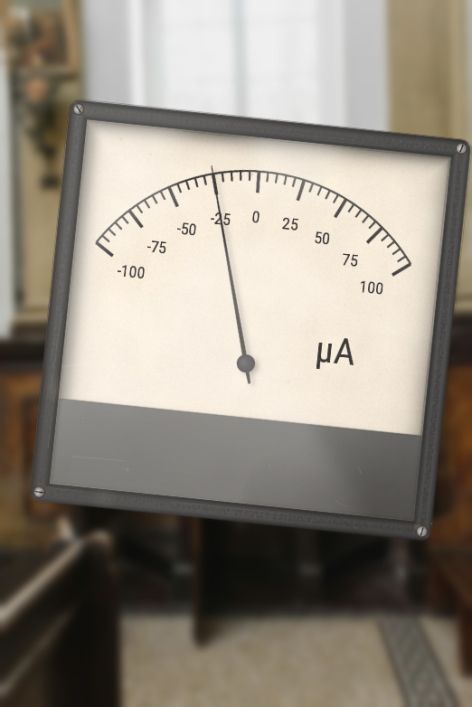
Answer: value=-25 unit=µA
